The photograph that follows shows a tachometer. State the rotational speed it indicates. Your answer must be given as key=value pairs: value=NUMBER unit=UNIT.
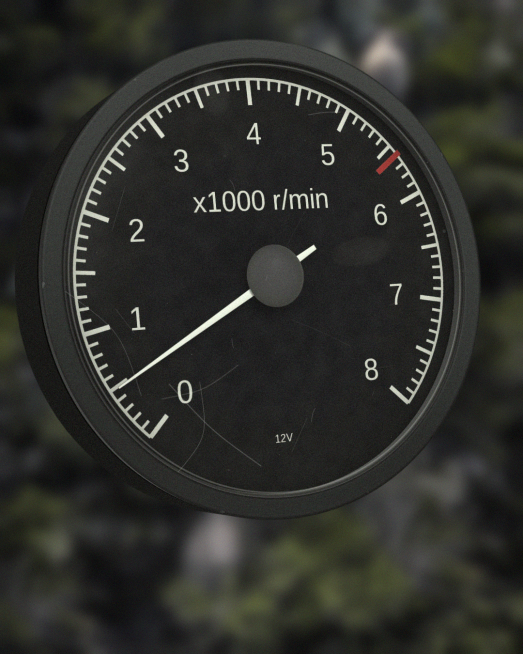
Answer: value=500 unit=rpm
